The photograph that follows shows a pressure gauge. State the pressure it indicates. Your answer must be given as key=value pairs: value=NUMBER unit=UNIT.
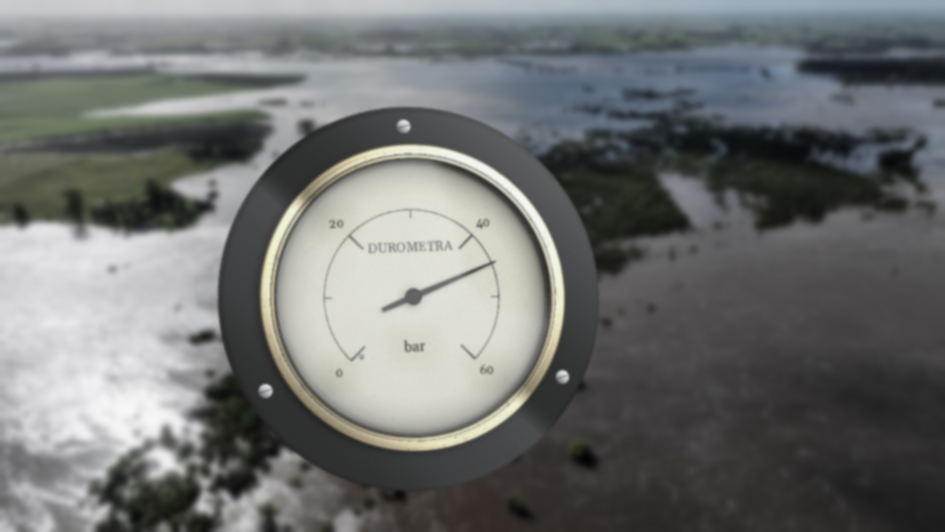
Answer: value=45 unit=bar
